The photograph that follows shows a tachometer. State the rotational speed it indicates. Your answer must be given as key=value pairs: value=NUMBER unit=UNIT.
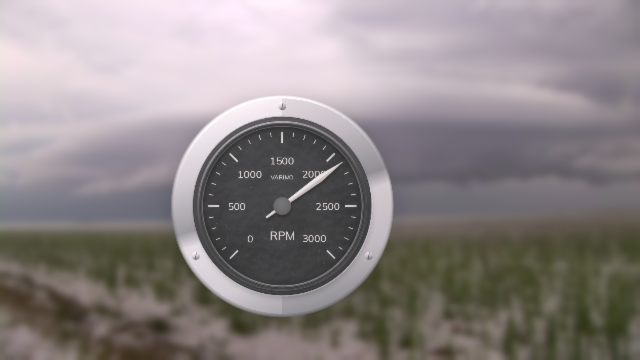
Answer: value=2100 unit=rpm
